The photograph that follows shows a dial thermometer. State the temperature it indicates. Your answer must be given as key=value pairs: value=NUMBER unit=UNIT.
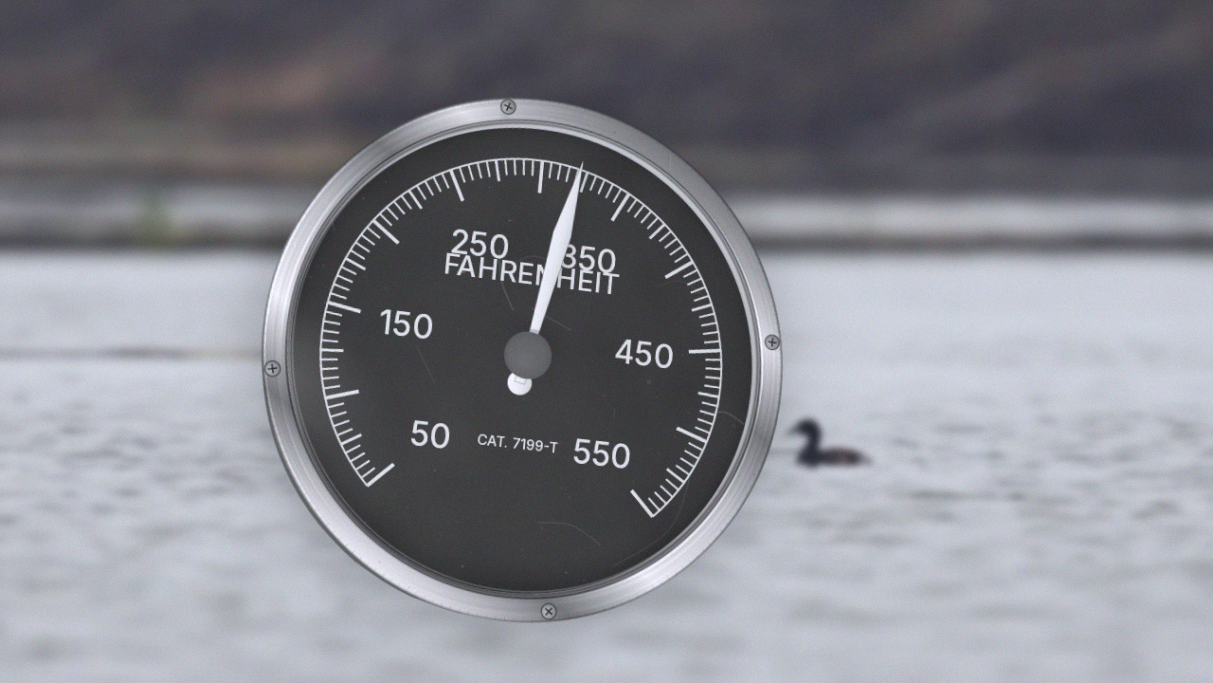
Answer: value=320 unit=°F
